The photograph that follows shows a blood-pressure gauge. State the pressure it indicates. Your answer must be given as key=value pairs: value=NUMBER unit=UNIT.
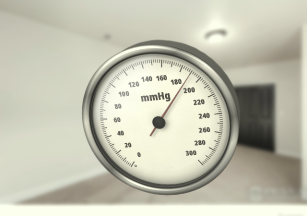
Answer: value=190 unit=mmHg
